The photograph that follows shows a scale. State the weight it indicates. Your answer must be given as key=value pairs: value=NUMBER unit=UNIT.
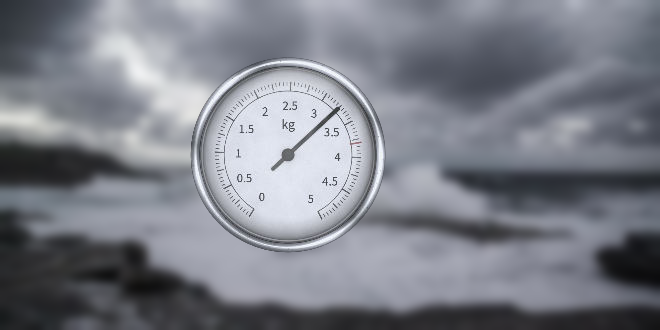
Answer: value=3.25 unit=kg
